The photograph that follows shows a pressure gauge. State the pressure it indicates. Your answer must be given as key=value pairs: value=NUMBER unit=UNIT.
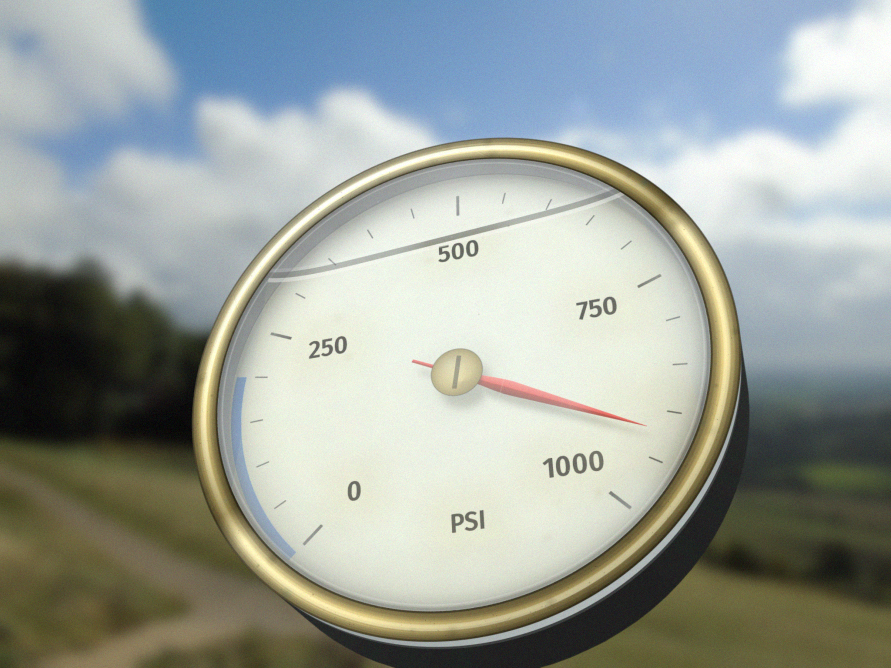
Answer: value=925 unit=psi
